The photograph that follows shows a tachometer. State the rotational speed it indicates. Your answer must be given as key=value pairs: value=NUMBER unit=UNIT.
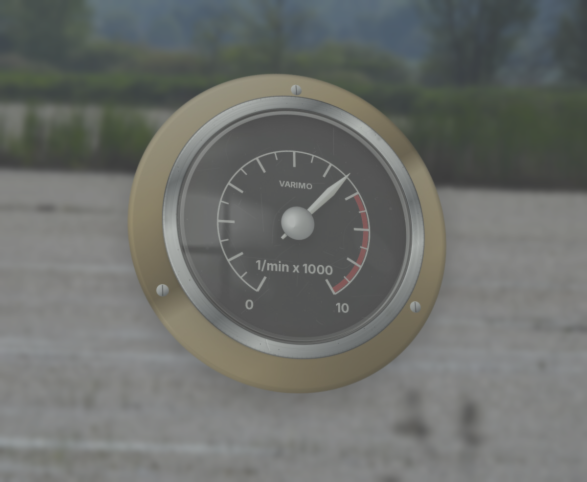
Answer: value=6500 unit=rpm
